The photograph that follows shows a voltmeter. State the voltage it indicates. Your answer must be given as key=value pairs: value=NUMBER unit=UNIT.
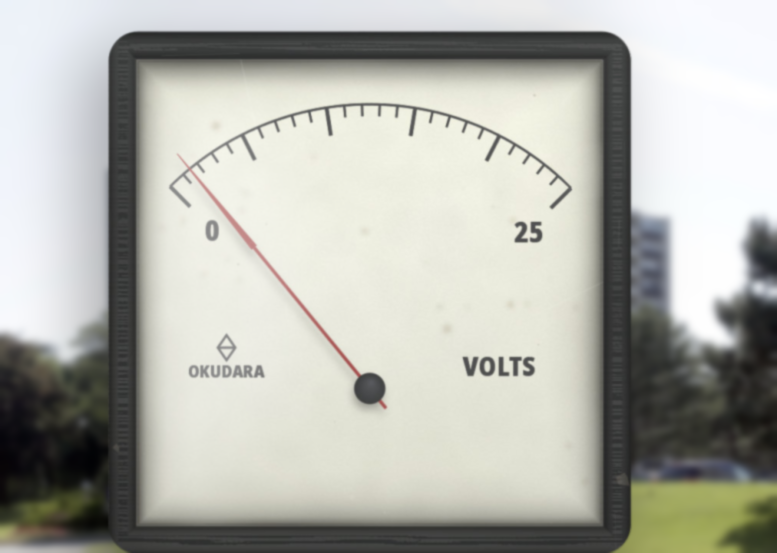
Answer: value=1.5 unit=V
